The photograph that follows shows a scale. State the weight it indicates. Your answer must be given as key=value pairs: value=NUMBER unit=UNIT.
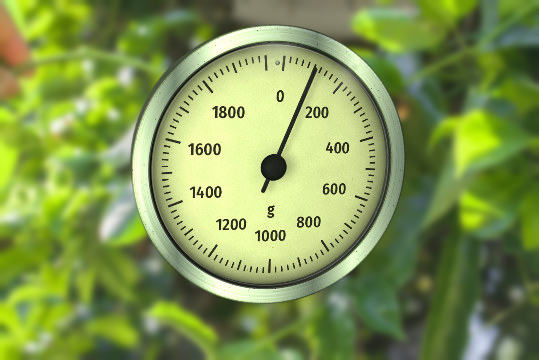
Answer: value=100 unit=g
